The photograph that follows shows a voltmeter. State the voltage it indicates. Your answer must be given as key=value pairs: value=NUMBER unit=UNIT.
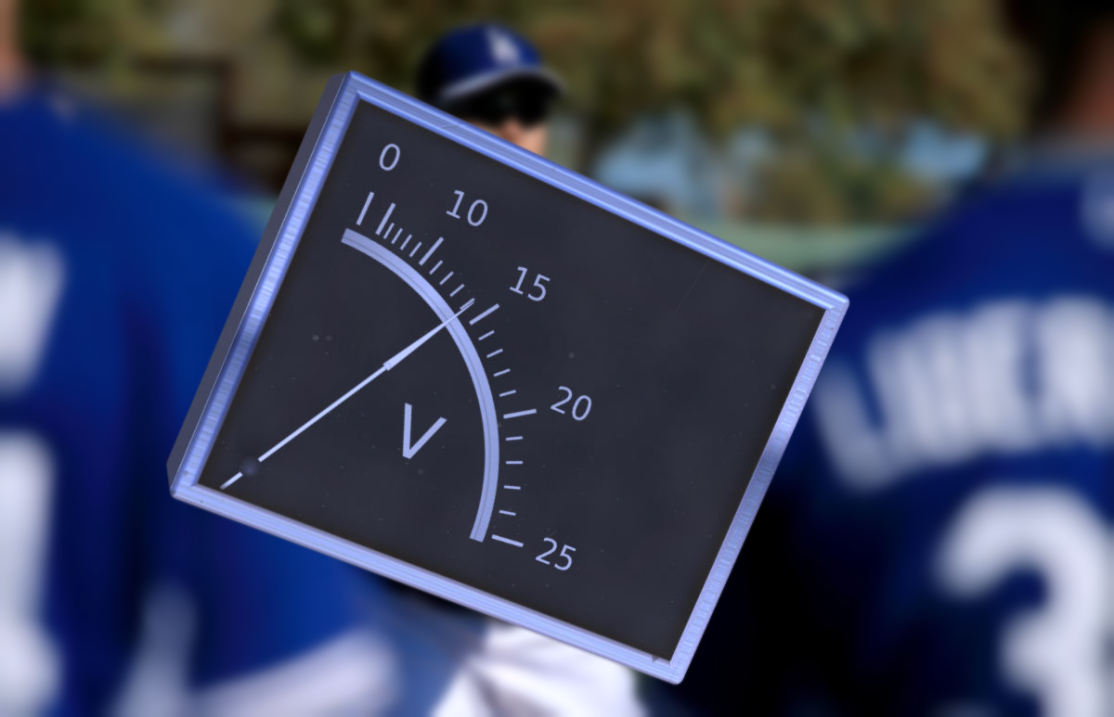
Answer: value=14 unit=V
